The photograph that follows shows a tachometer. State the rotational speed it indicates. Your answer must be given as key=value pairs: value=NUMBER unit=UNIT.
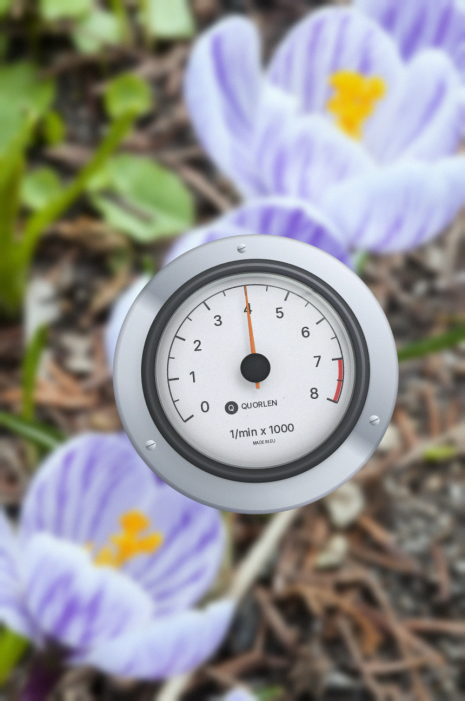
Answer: value=4000 unit=rpm
